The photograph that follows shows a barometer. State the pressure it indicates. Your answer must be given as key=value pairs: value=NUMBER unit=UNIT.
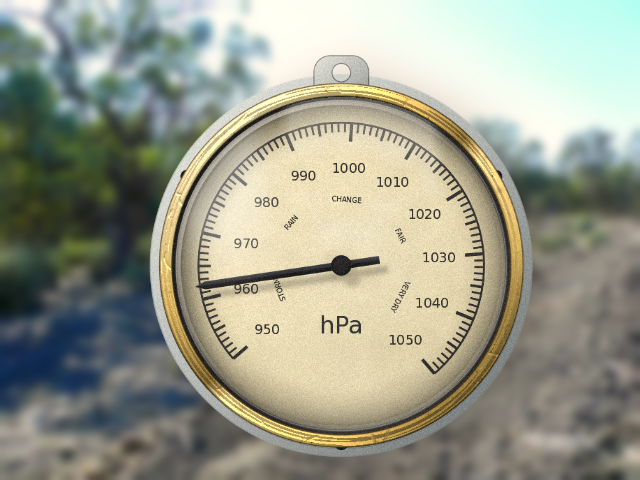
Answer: value=962 unit=hPa
